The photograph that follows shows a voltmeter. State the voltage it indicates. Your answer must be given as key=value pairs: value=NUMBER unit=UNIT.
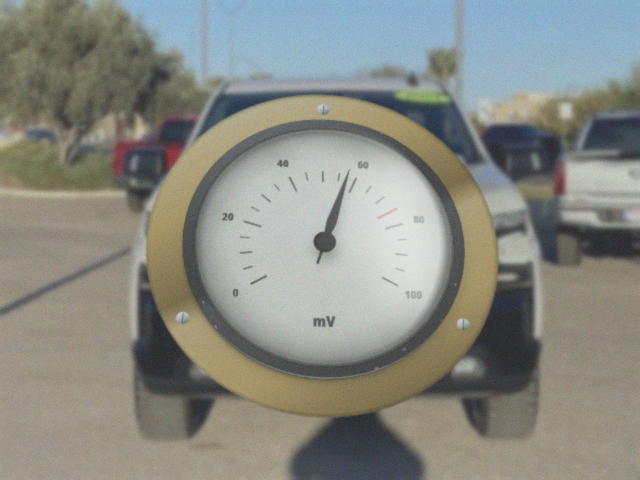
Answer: value=57.5 unit=mV
